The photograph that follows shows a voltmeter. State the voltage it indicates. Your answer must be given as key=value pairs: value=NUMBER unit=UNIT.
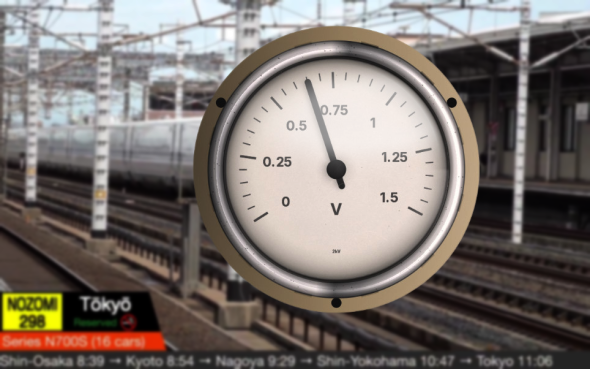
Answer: value=0.65 unit=V
